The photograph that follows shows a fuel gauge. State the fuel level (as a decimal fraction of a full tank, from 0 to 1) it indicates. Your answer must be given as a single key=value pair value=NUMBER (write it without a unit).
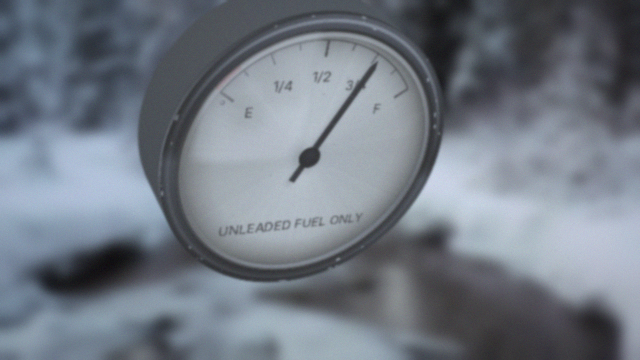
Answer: value=0.75
